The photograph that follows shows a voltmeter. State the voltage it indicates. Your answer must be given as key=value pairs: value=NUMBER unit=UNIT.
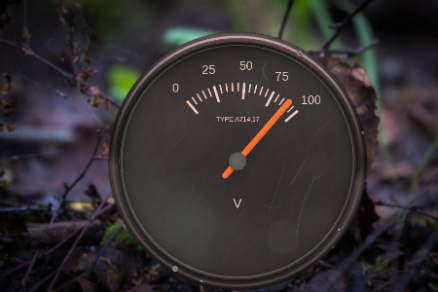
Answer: value=90 unit=V
